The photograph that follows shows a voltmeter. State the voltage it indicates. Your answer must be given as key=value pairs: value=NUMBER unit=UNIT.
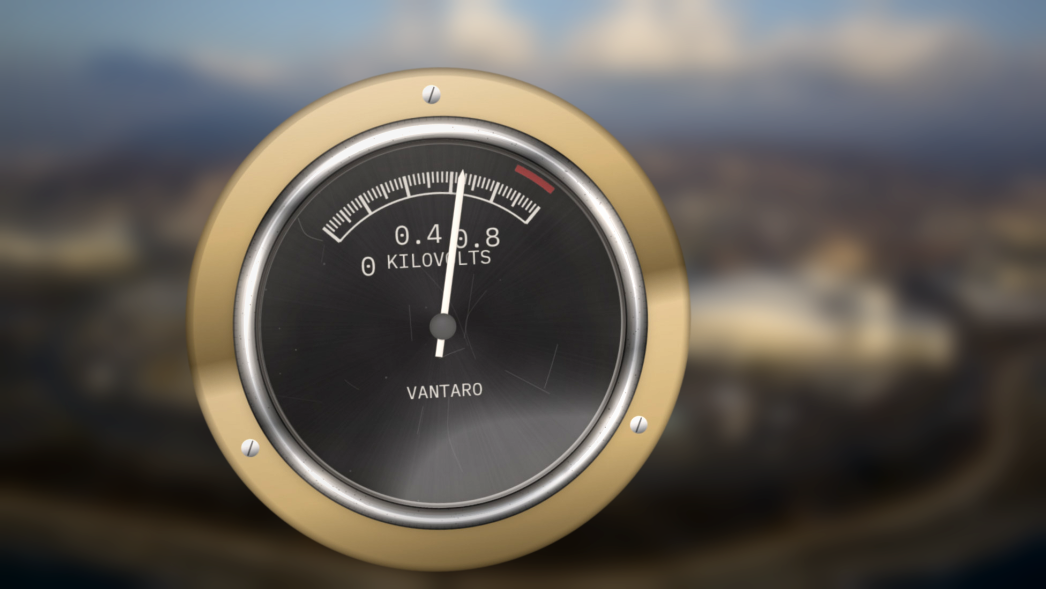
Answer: value=0.64 unit=kV
